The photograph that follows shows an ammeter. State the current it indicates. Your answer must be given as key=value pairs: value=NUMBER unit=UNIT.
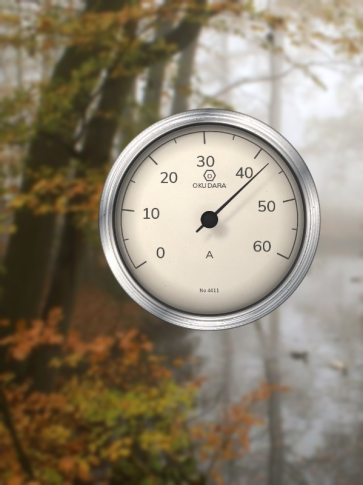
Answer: value=42.5 unit=A
